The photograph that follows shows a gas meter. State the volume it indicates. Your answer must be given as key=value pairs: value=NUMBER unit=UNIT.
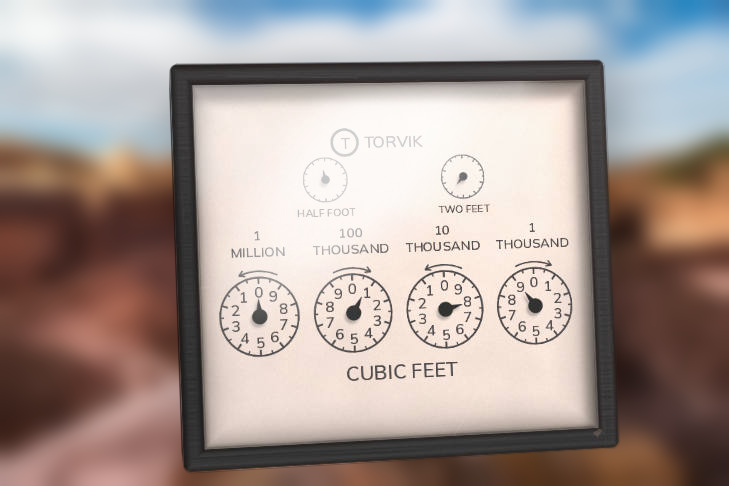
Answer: value=7900 unit=ft³
